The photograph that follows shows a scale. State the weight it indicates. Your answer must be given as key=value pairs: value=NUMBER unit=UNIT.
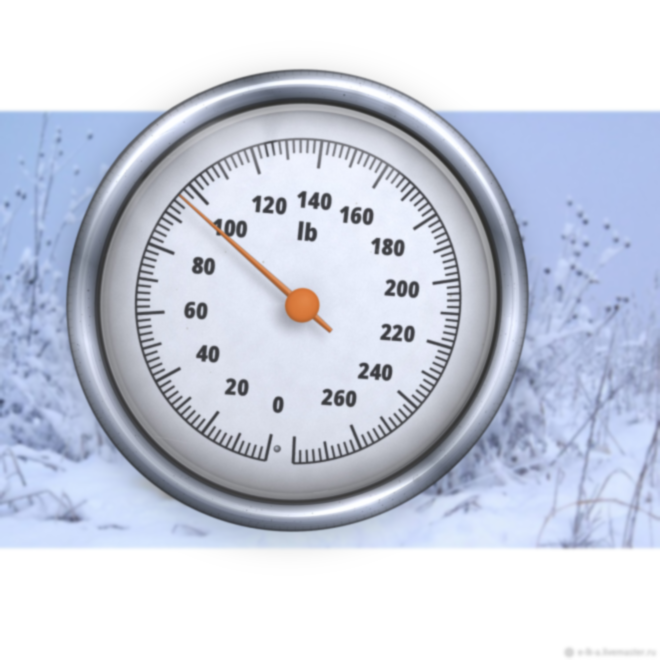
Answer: value=96 unit=lb
